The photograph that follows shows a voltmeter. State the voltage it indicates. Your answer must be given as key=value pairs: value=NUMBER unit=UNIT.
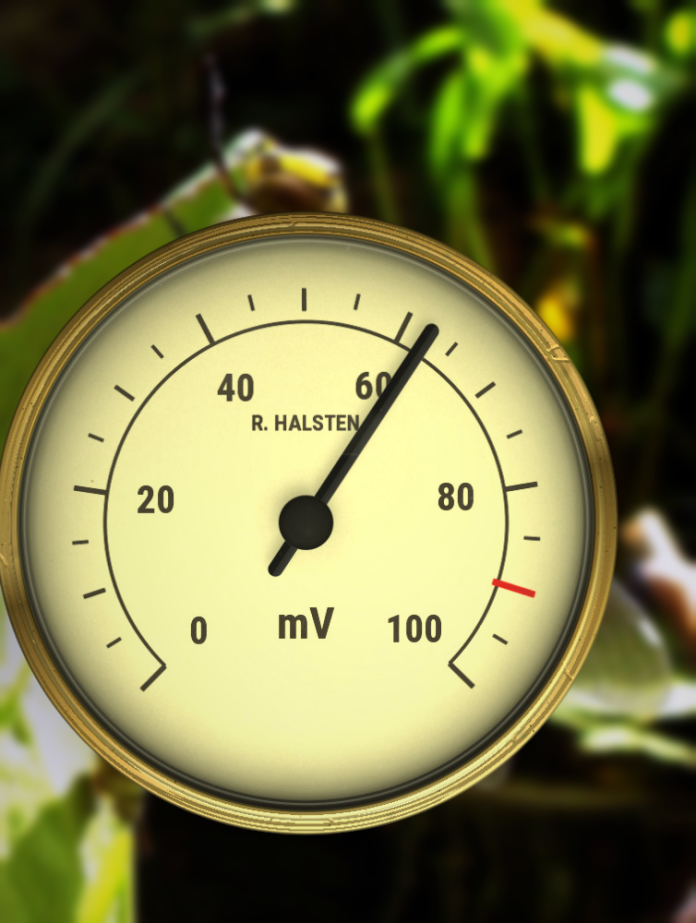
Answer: value=62.5 unit=mV
